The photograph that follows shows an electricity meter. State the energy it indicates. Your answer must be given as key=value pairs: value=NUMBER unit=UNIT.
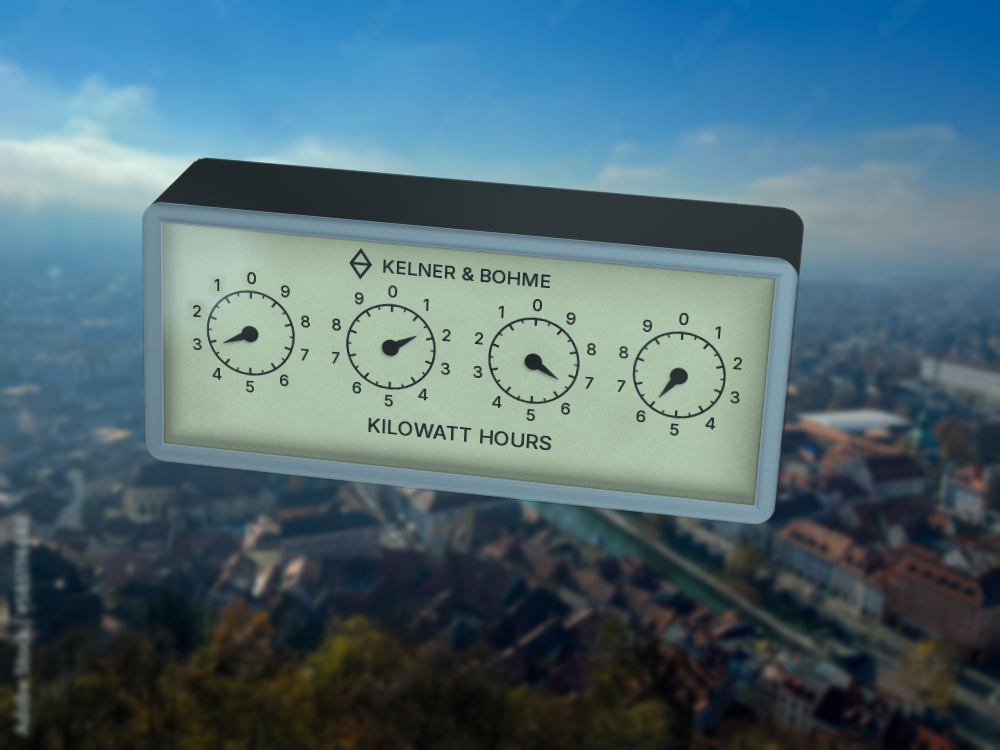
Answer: value=3166 unit=kWh
